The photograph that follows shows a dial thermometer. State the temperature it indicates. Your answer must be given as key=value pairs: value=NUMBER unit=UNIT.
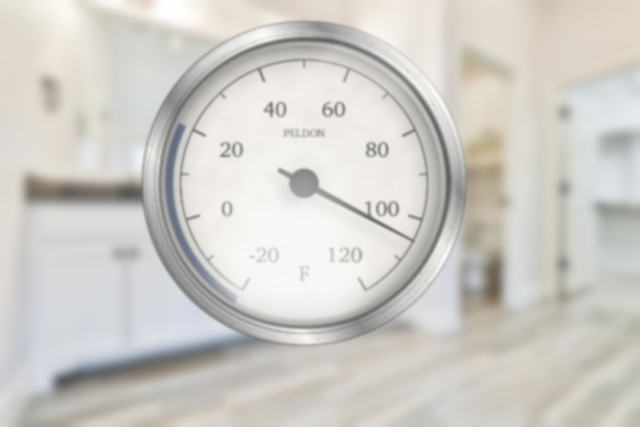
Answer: value=105 unit=°F
